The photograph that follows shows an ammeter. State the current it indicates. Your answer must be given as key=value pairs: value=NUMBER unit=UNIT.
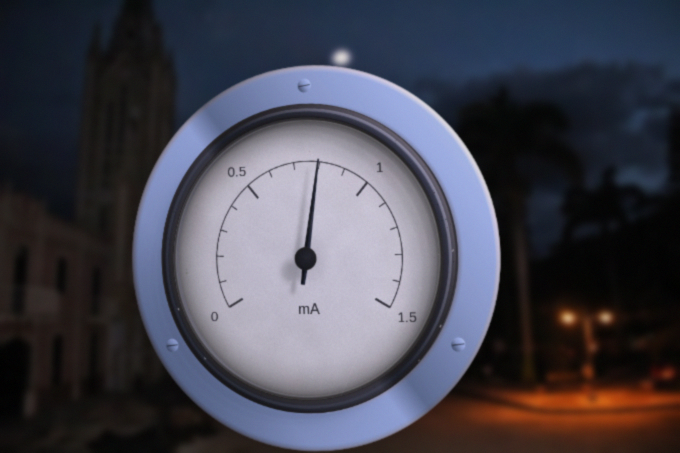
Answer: value=0.8 unit=mA
